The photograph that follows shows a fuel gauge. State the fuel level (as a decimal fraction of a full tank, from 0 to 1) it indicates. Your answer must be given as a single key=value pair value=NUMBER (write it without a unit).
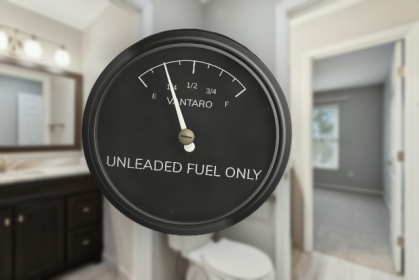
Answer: value=0.25
